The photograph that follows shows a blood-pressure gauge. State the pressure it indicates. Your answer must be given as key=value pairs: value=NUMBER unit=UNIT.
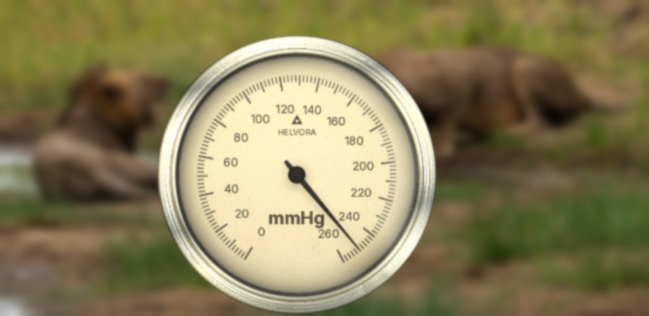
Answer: value=250 unit=mmHg
